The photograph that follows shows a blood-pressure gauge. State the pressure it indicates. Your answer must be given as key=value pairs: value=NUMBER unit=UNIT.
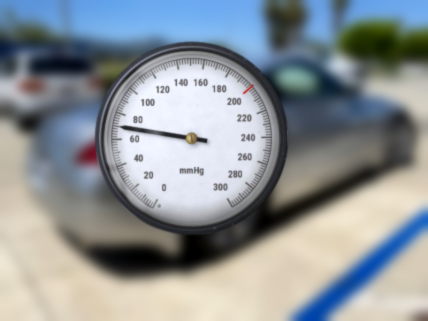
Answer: value=70 unit=mmHg
